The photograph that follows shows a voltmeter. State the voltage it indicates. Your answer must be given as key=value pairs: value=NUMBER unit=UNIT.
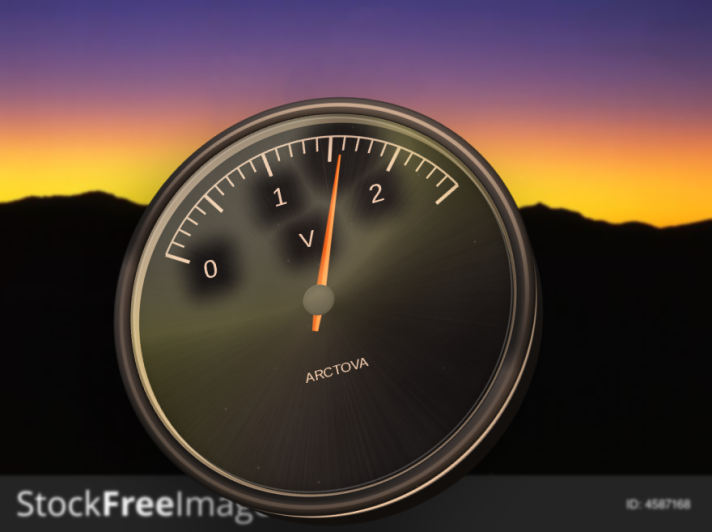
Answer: value=1.6 unit=V
